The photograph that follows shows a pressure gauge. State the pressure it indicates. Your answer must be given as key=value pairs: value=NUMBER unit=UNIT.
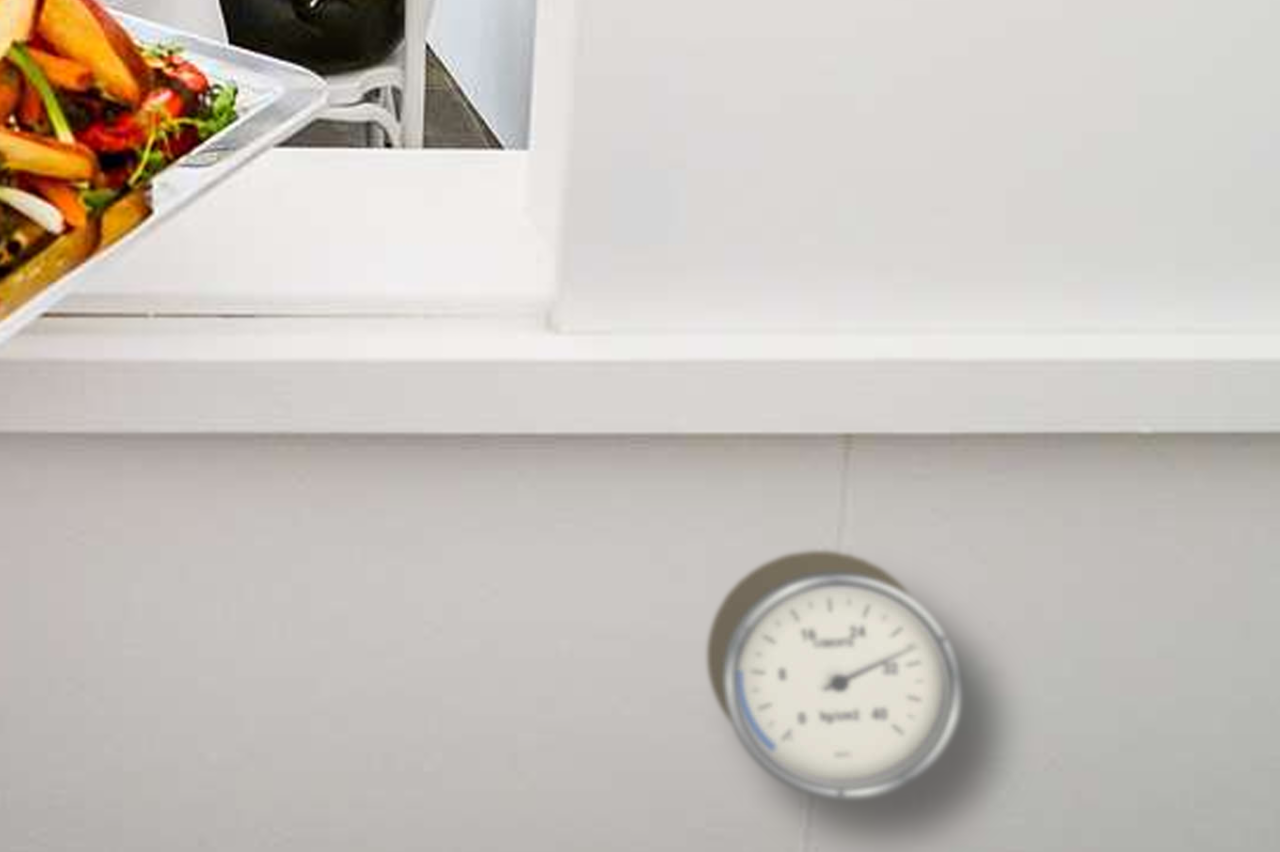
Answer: value=30 unit=kg/cm²
